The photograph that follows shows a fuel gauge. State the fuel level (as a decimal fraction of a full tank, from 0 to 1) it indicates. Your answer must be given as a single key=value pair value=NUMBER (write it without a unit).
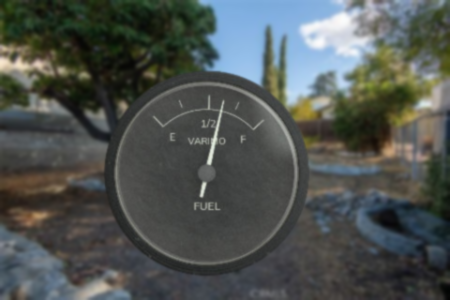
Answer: value=0.625
